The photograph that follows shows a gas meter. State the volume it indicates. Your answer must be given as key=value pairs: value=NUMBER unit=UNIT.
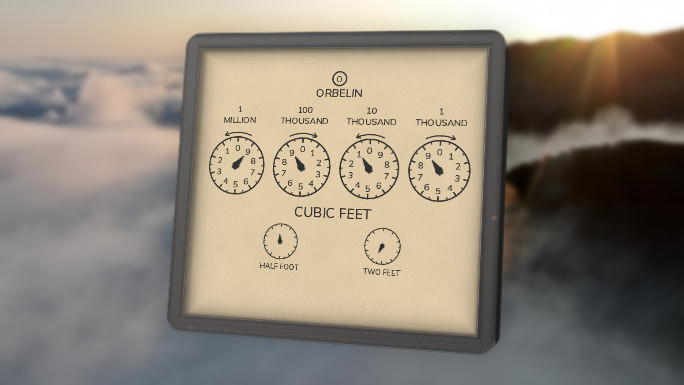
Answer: value=890900 unit=ft³
